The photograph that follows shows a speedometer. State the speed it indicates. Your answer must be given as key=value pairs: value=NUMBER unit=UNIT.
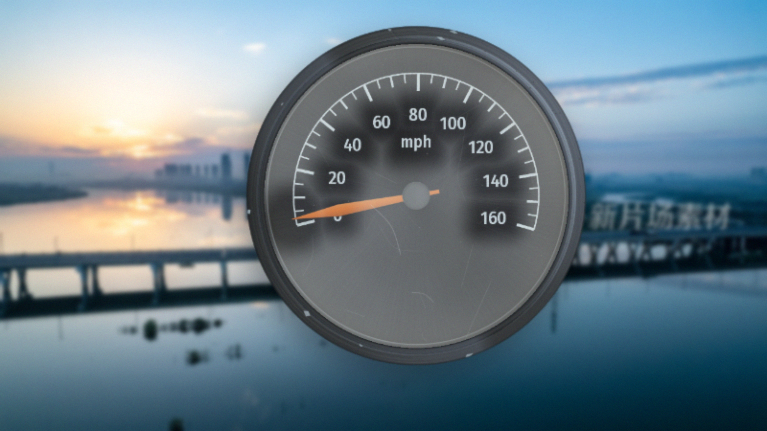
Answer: value=2.5 unit=mph
